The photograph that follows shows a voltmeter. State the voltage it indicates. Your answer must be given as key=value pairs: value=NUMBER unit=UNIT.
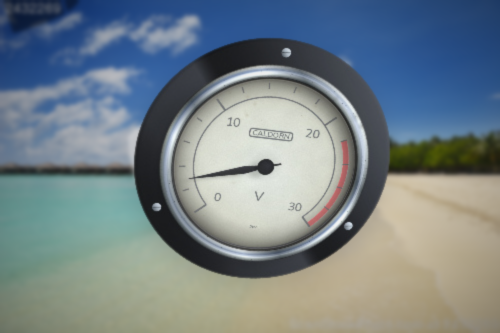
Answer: value=3 unit=V
